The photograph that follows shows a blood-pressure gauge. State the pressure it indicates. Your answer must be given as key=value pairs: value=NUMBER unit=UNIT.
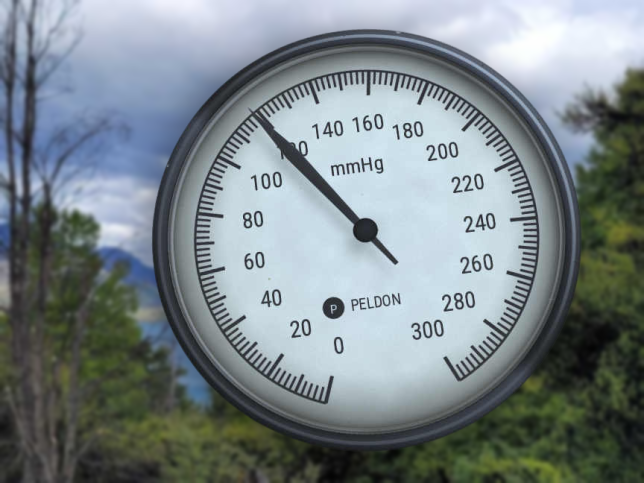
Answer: value=118 unit=mmHg
